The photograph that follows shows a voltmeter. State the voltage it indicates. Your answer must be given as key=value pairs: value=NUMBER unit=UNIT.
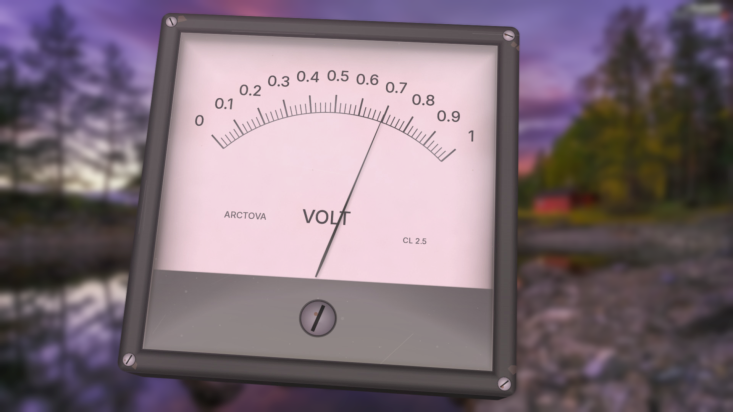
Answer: value=0.7 unit=V
